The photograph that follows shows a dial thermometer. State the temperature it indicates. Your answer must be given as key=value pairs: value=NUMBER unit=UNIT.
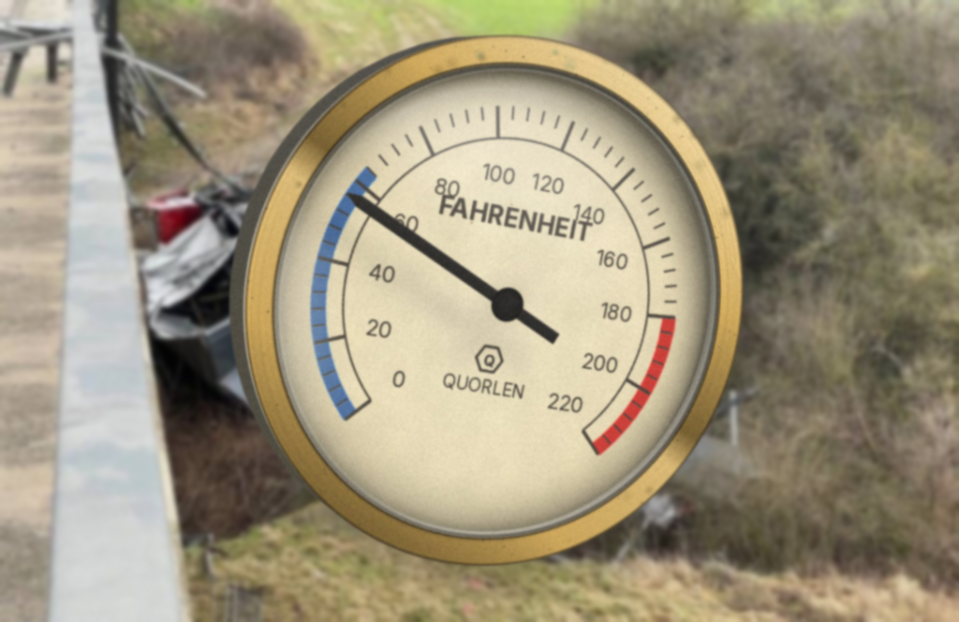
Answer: value=56 unit=°F
